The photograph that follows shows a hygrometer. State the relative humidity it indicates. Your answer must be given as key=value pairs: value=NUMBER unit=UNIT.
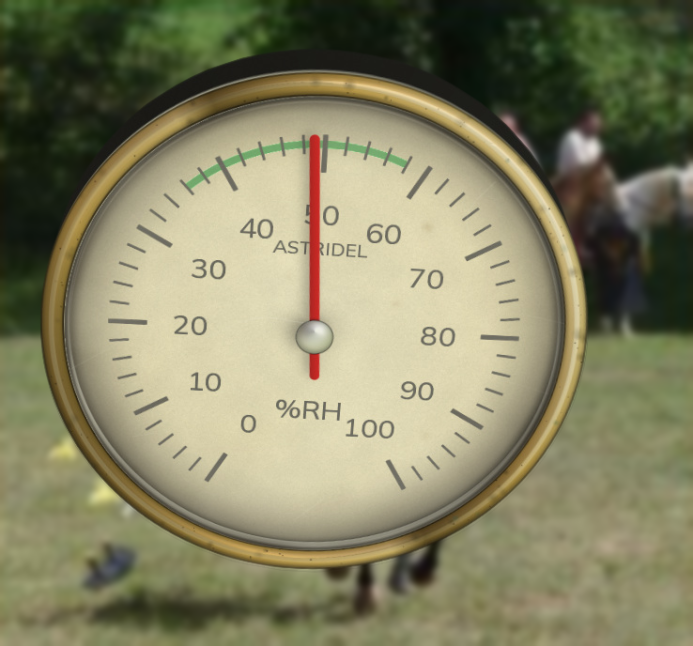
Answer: value=49 unit=%
